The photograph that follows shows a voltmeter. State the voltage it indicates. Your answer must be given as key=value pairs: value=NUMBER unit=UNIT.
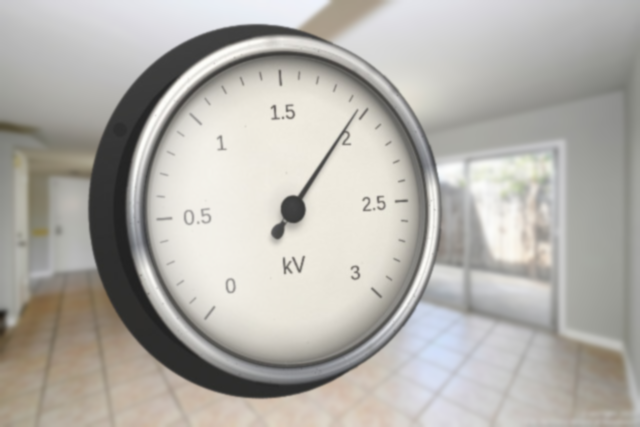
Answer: value=1.95 unit=kV
